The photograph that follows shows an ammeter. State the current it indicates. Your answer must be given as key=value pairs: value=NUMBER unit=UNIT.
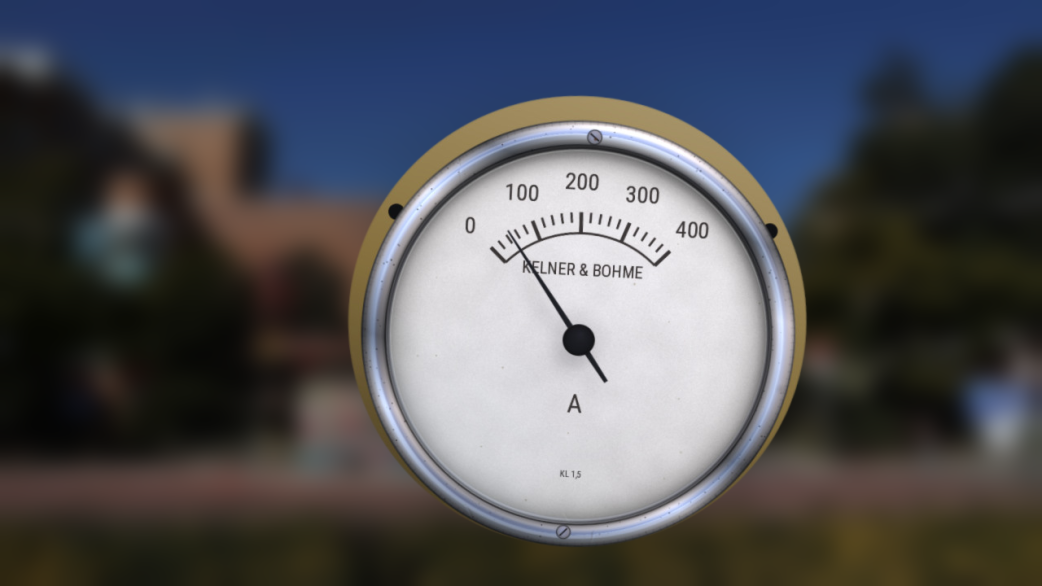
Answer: value=50 unit=A
